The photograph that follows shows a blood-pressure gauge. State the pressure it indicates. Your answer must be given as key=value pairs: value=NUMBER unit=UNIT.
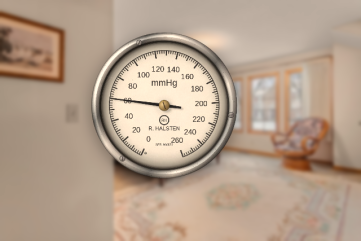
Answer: value=60 unit=mmHg
